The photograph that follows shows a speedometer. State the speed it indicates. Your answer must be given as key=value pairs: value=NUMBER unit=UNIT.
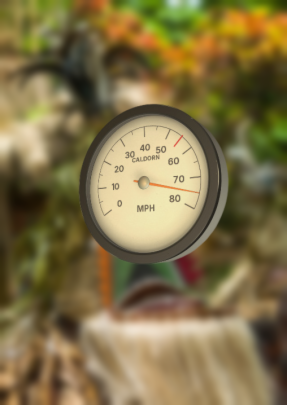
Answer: value=75 unit=mph
